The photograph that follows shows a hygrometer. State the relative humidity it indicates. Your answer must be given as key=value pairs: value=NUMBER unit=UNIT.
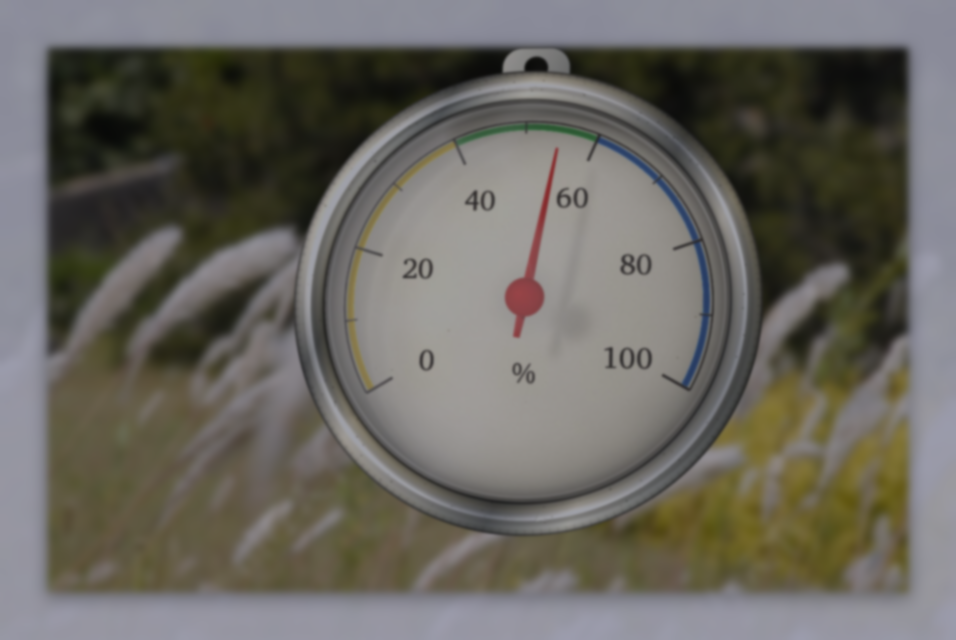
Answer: value=55 unit=%
